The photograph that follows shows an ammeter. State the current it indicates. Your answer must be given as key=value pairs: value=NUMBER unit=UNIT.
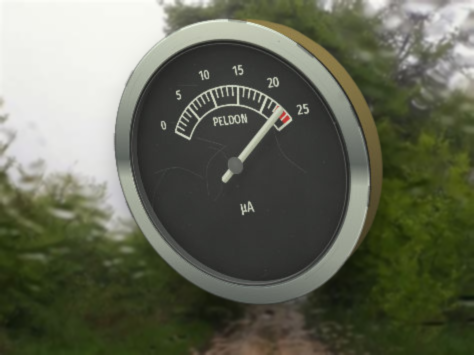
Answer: value=23 unit=µA
